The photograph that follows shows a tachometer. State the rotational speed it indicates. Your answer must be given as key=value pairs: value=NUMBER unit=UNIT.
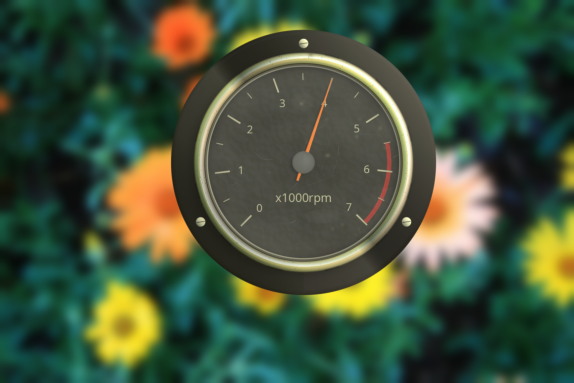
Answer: value=4000 unit=rpm
